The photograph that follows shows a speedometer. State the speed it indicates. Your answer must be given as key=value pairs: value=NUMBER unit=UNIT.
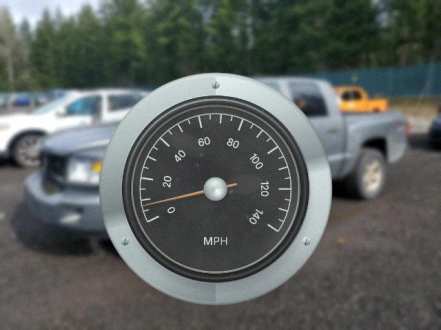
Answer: value=7.5 unit=mph
